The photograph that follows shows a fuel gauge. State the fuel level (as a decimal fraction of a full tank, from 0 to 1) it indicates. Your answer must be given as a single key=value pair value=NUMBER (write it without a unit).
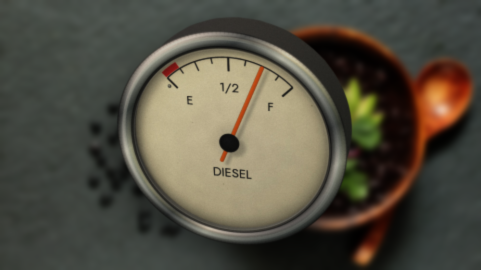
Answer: value=0.75
